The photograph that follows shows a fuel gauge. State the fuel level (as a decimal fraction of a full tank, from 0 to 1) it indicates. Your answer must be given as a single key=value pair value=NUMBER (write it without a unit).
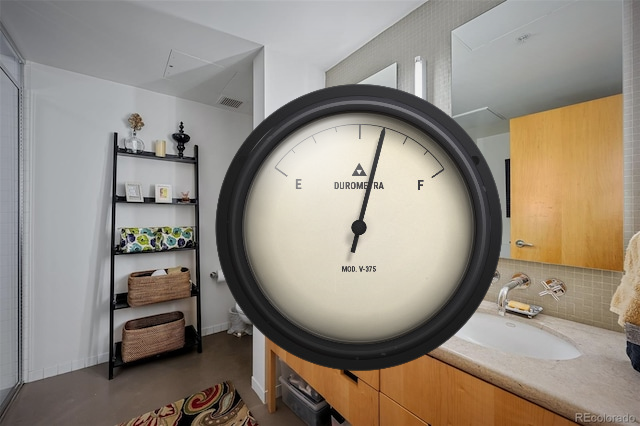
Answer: value=0.625
